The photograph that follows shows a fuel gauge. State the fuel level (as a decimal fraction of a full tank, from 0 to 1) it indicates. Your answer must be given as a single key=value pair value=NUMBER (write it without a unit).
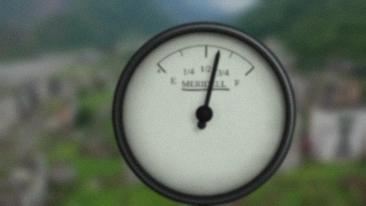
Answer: value=0.625
